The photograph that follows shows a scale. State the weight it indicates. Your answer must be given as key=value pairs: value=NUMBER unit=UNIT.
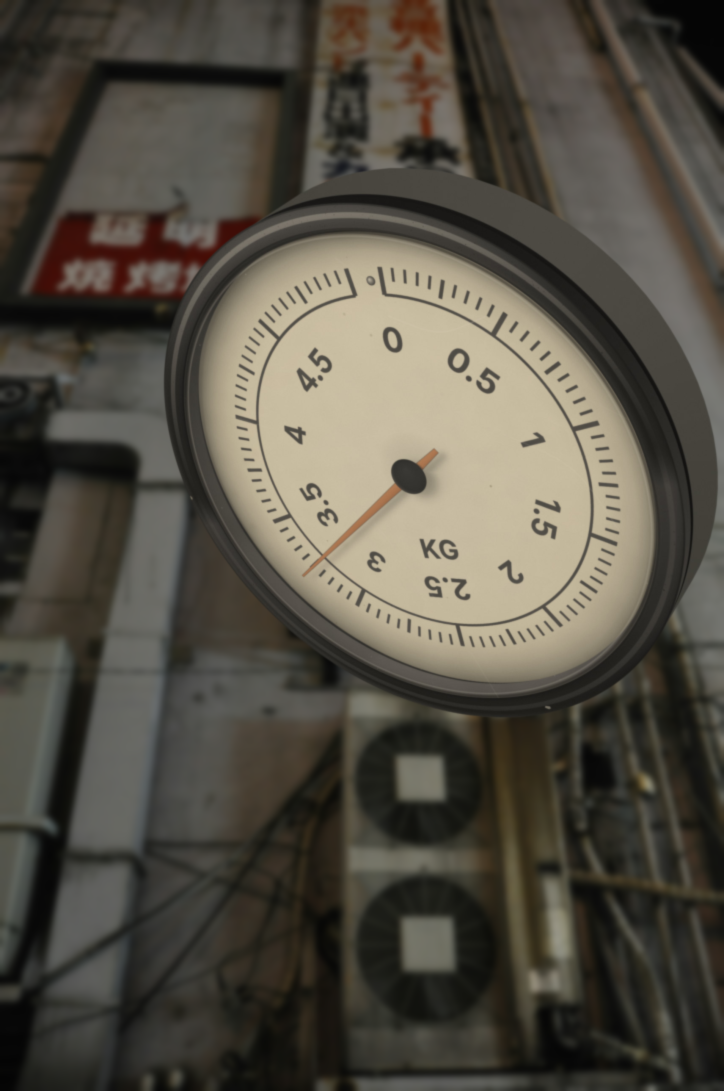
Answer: value=3.25 unit=kg
